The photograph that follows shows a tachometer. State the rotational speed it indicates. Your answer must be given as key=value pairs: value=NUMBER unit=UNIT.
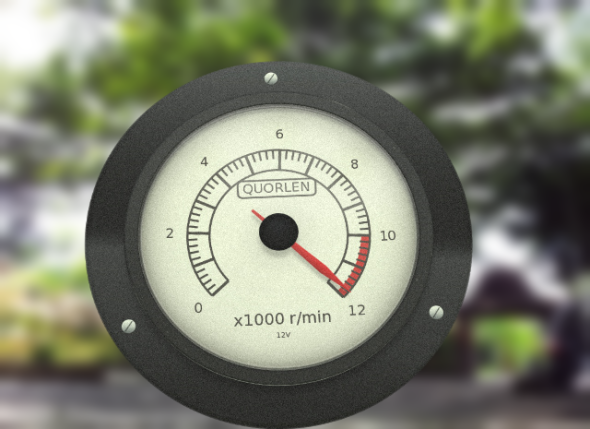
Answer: value=11800 unit=rpm
